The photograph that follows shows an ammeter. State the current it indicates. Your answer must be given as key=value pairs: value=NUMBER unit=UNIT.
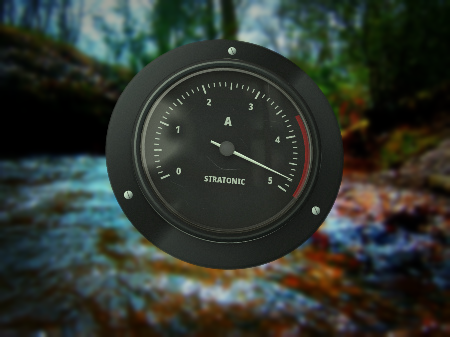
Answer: value=4.8 unit=A
